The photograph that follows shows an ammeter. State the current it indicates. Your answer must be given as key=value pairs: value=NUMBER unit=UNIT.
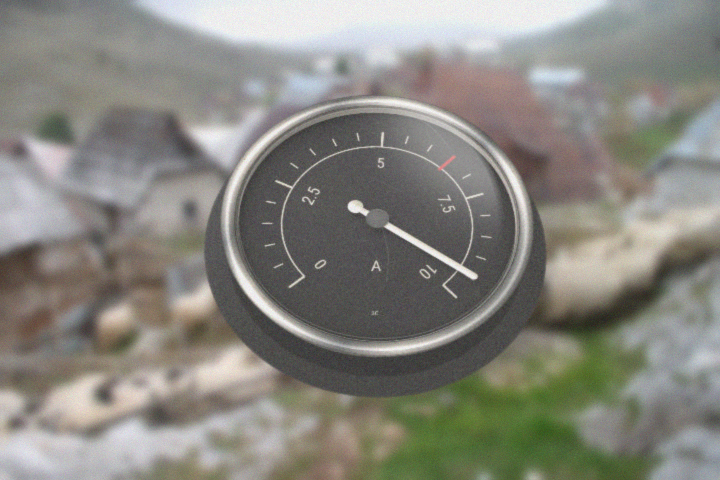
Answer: value=9.5 unit=A
